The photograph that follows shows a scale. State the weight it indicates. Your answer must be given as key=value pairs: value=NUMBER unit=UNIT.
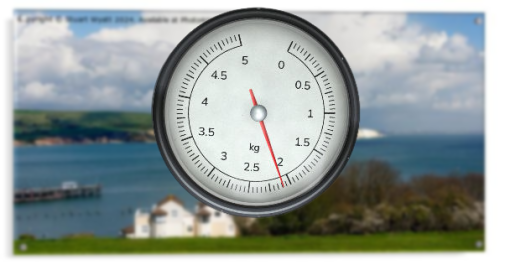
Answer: value=2.1 unit=kg
